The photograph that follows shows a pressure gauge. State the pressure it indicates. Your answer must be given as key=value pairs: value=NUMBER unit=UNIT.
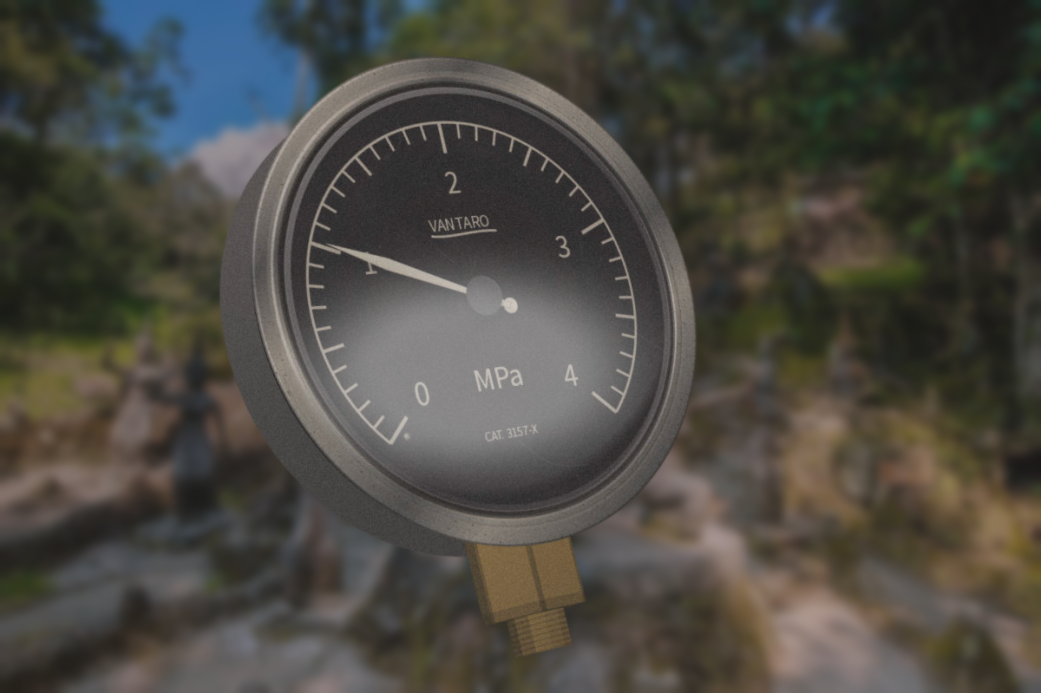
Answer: value=1 unit=MPa
